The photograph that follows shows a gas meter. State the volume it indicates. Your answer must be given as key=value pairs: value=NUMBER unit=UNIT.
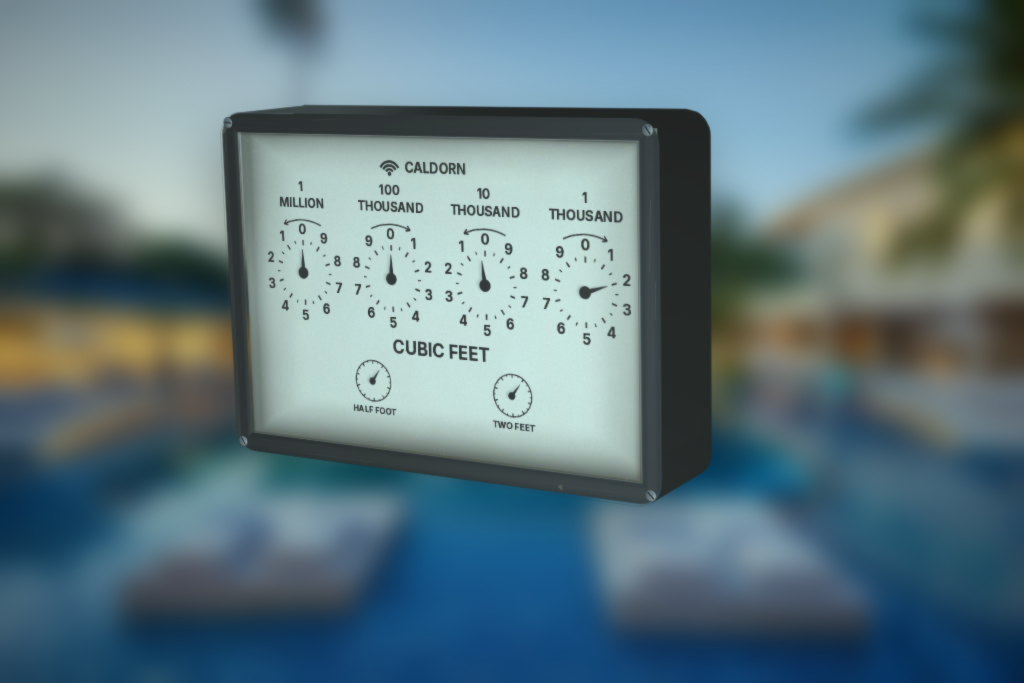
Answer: value=200 unit=ft³
